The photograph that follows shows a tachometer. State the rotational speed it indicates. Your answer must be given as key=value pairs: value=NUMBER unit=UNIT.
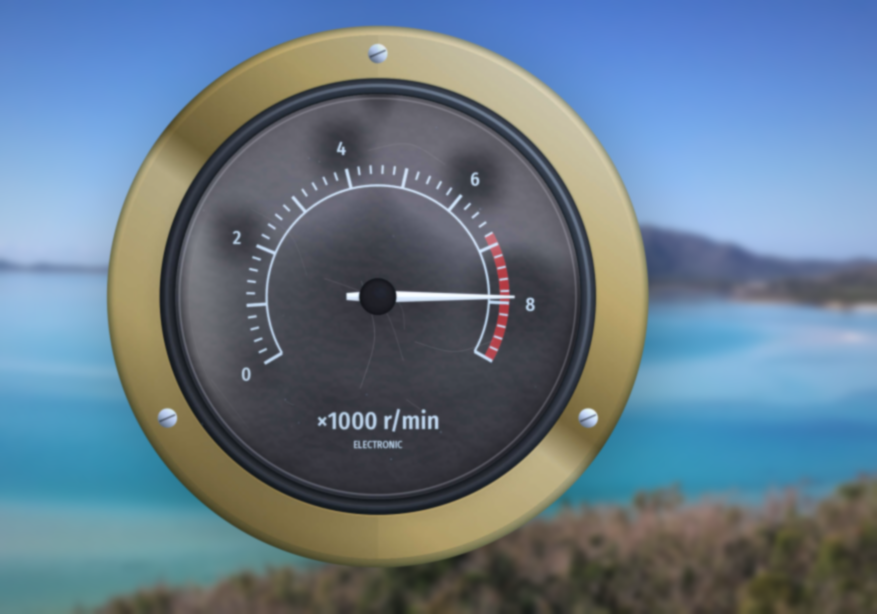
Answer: value=7900 unit=rpm
